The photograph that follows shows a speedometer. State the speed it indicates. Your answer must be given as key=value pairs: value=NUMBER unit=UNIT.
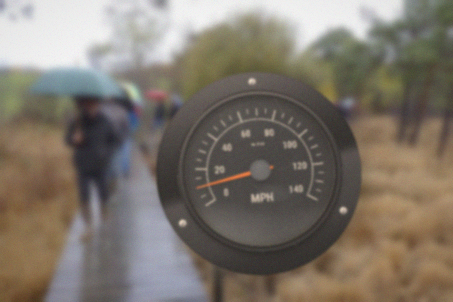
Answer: value=10 unit=mph
